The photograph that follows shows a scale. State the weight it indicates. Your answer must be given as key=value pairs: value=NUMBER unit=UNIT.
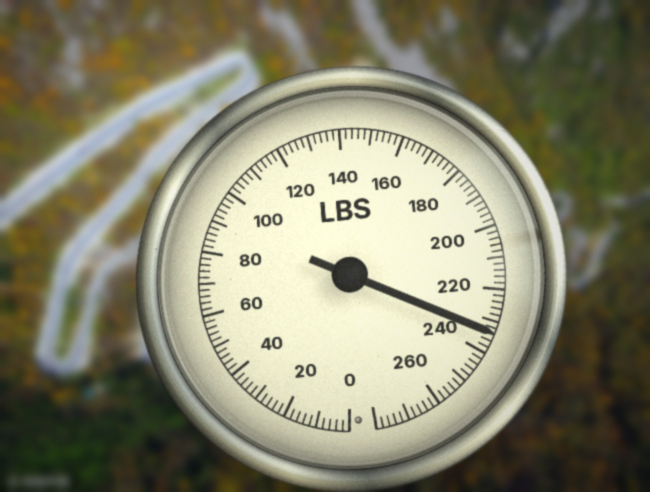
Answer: value=234 unit=lb
